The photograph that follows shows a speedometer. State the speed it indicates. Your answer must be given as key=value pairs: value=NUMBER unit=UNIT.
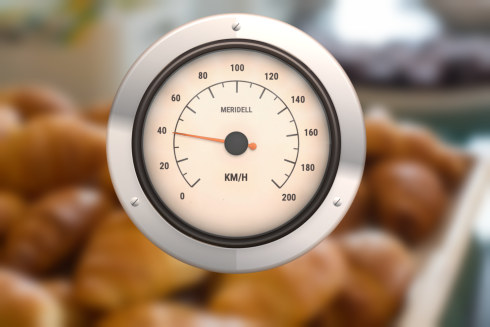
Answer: value=40 unit=km/h
